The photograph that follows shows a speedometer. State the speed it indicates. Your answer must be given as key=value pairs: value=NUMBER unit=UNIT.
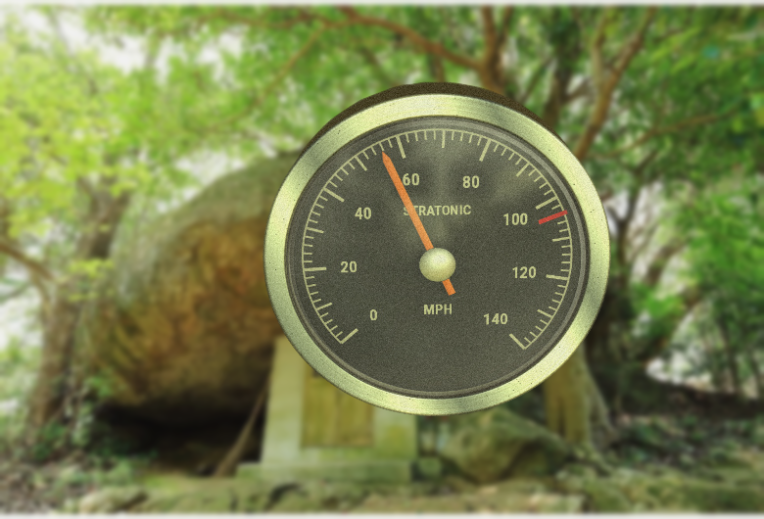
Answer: value=56 unit=mph
